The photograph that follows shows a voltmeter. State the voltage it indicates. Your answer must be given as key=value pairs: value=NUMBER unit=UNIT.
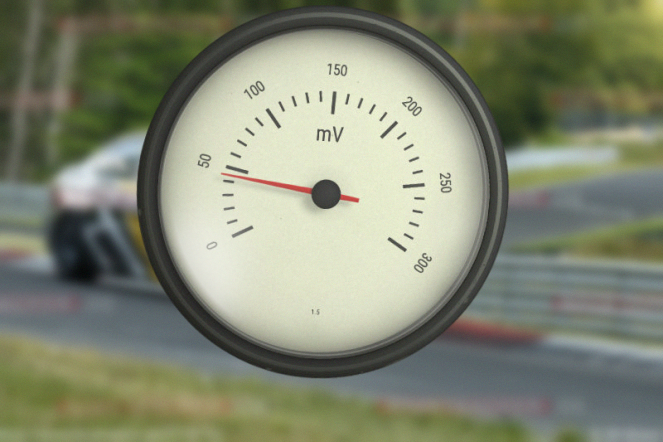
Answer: value=45 unit=mV
